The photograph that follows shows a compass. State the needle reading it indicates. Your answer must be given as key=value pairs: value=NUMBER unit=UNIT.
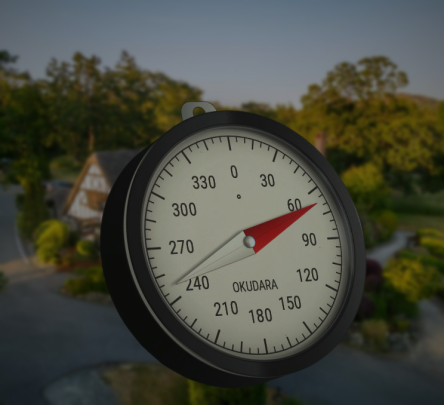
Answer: value=67.5 unit=°
